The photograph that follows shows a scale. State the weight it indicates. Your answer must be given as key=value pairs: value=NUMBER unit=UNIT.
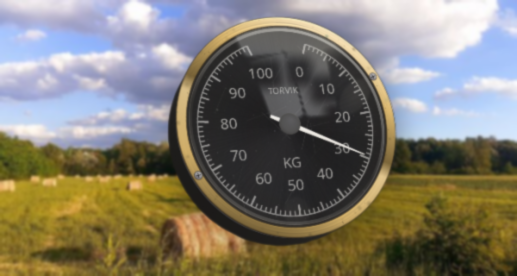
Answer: value=30 unit=kg
